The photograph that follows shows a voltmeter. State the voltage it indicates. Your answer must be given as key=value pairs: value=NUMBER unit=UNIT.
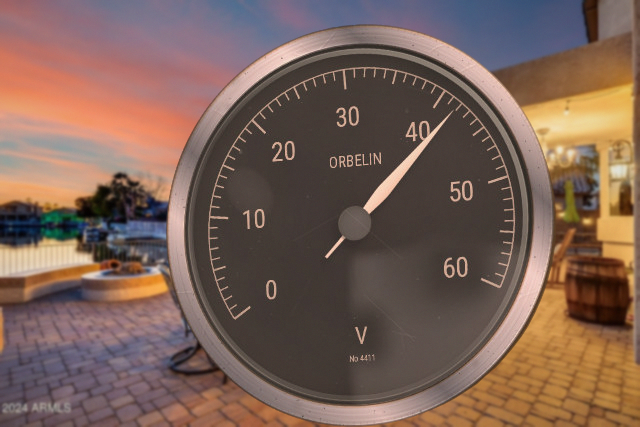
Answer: value=42 unit=V
